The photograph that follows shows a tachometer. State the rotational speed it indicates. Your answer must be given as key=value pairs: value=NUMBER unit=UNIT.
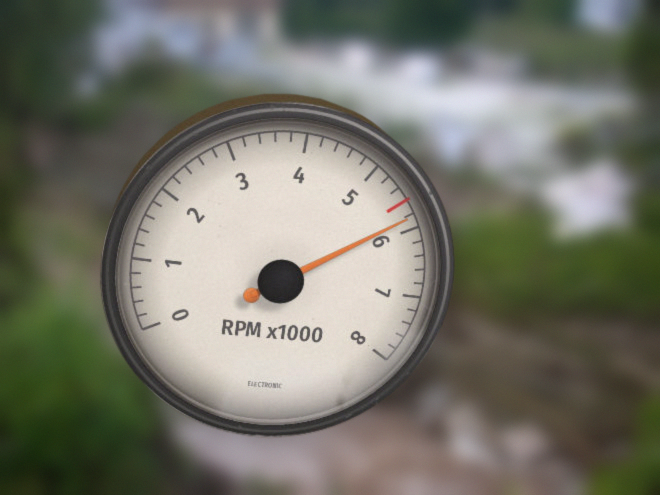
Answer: value=5800 unit=rpm
